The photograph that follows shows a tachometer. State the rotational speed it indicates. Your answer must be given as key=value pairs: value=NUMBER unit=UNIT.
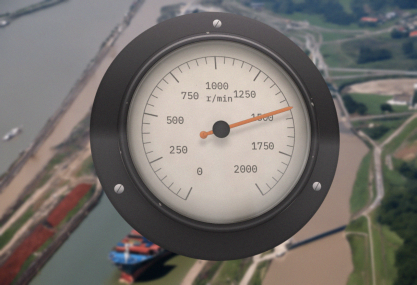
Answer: value=1500 unit=rpm
